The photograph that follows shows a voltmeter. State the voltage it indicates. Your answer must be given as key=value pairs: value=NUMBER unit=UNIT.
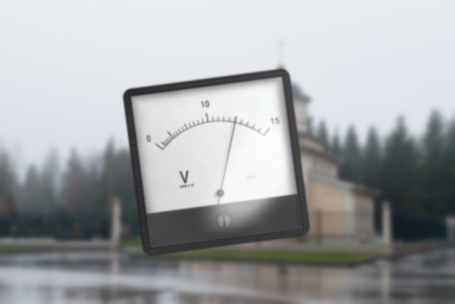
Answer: value=12.5 unit=V
